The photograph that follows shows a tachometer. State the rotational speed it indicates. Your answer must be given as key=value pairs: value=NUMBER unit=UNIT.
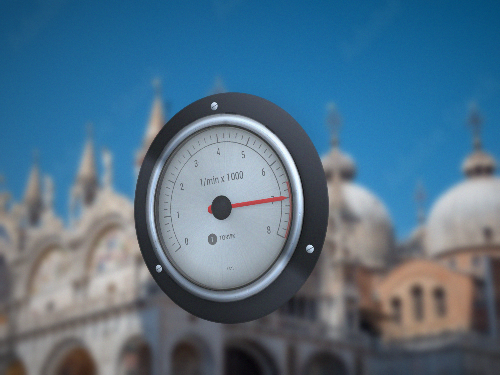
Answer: value=7000 unit=rpm
